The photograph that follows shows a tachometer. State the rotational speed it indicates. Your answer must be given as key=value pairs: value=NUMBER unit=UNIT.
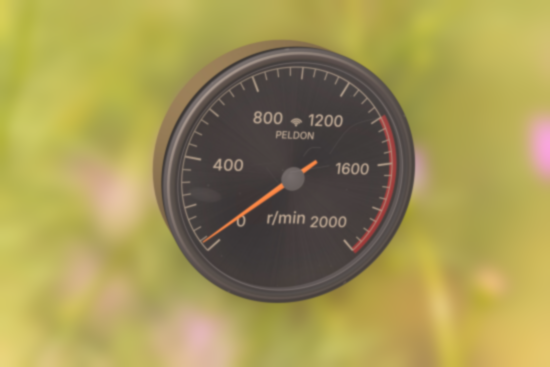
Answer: value=50 unit=rpm
